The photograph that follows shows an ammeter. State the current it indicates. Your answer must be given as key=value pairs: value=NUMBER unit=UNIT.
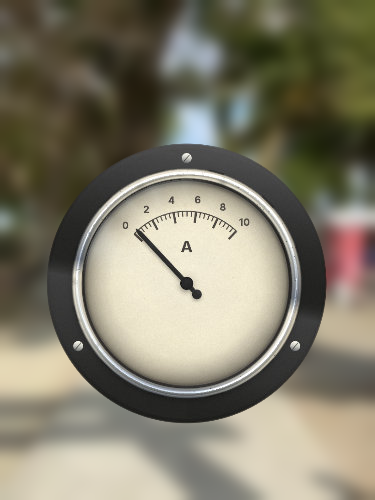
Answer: value=0.4 unit=A
